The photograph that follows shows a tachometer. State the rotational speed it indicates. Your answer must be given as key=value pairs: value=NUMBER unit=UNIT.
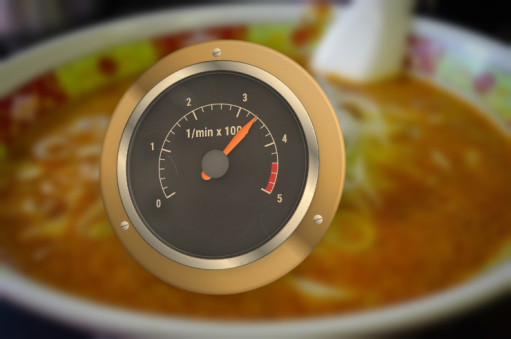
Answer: value=3400 unit=rpm
